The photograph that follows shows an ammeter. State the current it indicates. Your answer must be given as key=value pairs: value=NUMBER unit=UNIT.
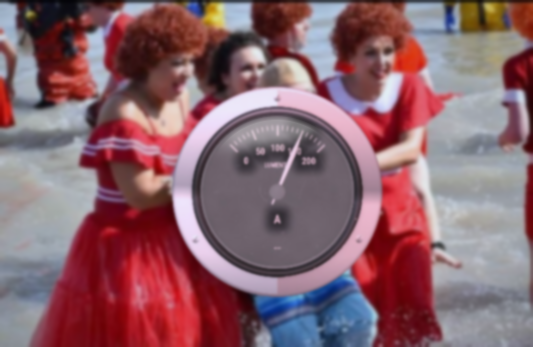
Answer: value=150 unit=A
